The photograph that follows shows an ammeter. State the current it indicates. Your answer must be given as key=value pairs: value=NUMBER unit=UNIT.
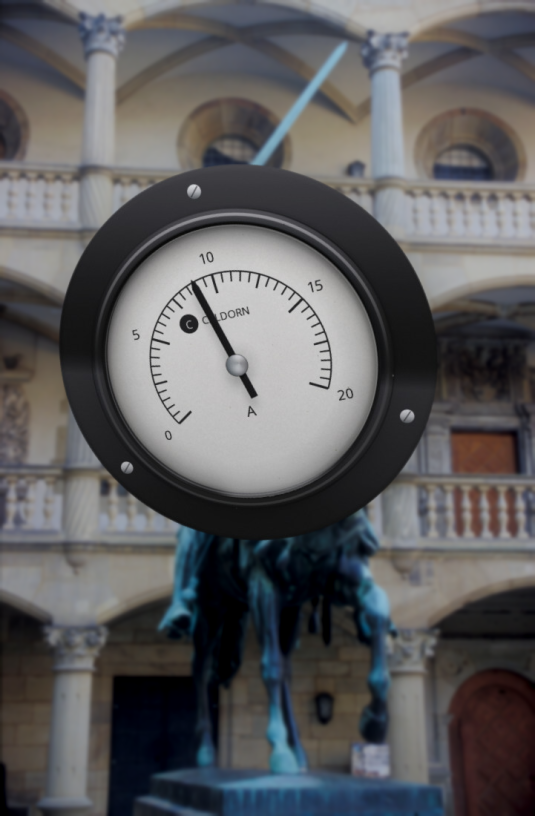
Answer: value=9 unit=A
